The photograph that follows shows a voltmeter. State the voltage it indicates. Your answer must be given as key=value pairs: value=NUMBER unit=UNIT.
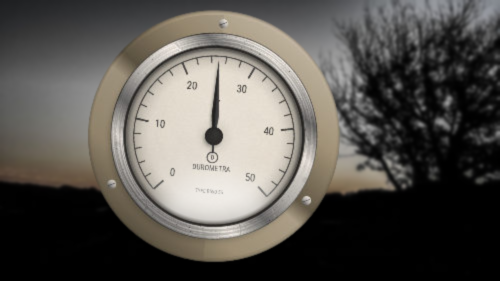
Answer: value=25 unit=V
